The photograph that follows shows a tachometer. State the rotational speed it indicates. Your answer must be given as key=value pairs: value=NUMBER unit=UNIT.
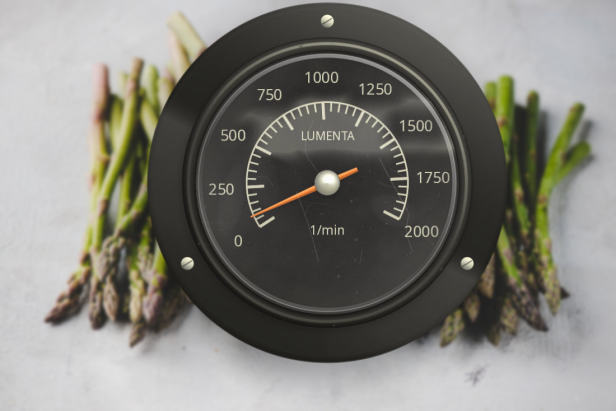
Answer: value=75 unit=rpm
